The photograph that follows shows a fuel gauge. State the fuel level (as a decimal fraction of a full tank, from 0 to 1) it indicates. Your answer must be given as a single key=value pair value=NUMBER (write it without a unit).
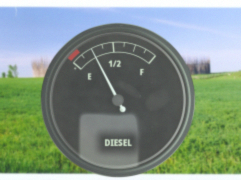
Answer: value=0.25
